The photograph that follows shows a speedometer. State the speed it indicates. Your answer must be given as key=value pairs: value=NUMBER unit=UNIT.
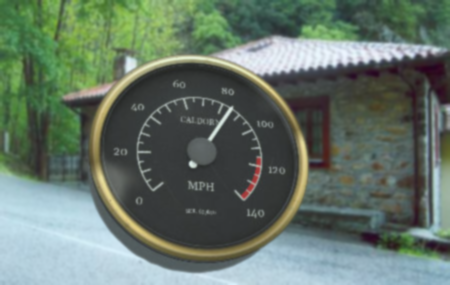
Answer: value=85 unit=mph
